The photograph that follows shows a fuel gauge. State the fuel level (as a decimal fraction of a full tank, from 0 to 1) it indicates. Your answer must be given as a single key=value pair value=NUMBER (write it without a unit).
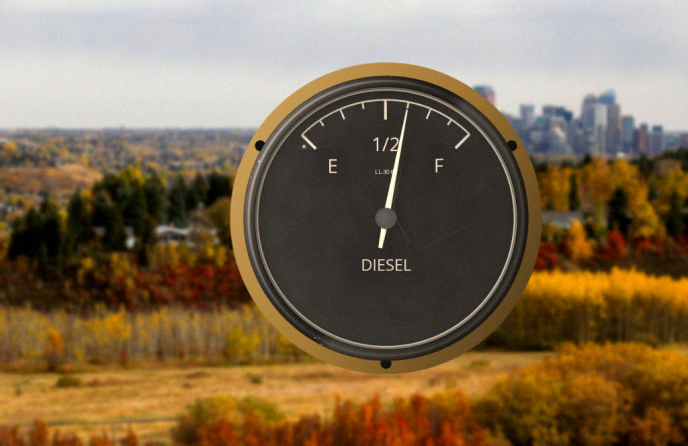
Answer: value=0.625
